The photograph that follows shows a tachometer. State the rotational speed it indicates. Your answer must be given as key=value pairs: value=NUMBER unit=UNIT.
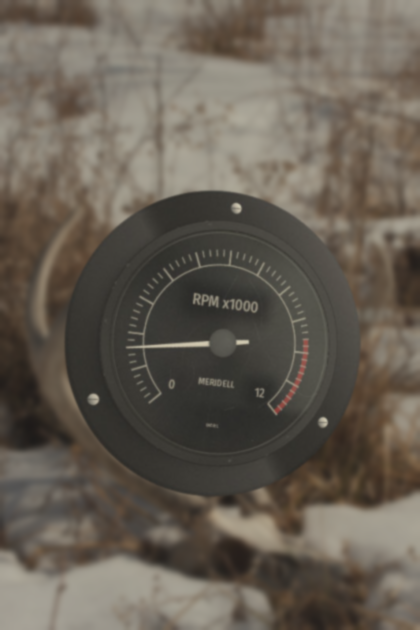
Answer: value=1600 unit=rpm
